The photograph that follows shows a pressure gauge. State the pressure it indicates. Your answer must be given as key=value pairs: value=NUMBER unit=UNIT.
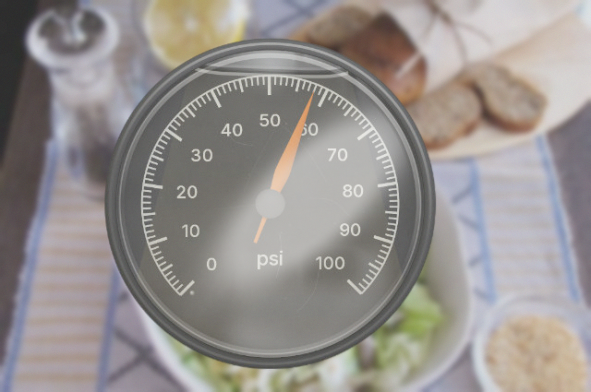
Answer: value=58 unit=psi
